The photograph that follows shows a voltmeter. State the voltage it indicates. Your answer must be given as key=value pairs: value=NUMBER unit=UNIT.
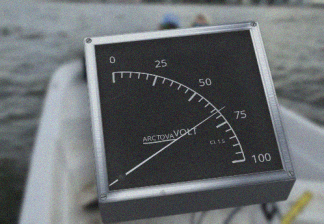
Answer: value=67.5 unit=V
